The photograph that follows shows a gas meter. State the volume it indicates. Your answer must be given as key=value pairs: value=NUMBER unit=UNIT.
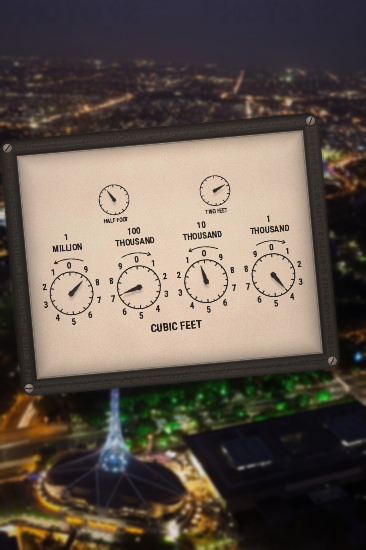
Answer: value=870400 unit=ft³
